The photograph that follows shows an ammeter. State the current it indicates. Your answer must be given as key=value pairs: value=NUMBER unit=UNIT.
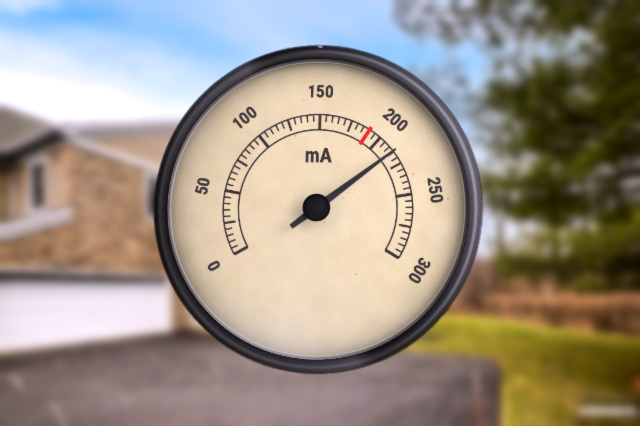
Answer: value=215 unit=mA
